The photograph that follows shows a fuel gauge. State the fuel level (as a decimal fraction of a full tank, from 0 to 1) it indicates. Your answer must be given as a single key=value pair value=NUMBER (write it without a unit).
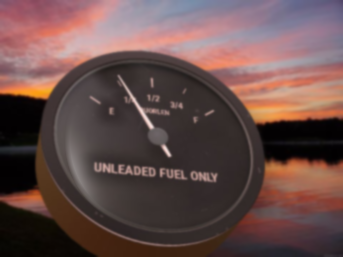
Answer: value=0.25
